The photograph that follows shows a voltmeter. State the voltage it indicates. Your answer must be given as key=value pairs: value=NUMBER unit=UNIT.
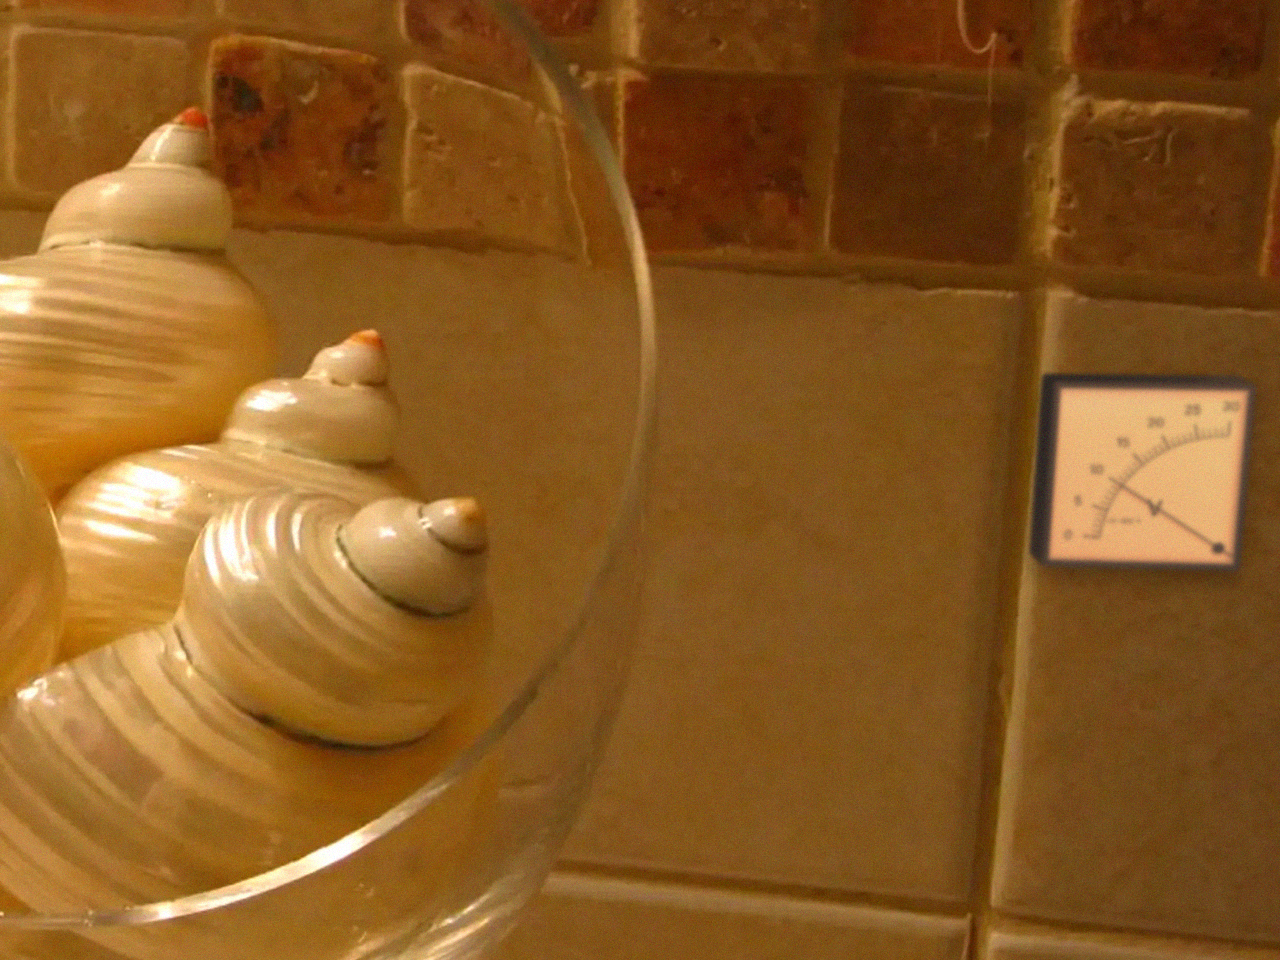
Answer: value=10 unit=V
